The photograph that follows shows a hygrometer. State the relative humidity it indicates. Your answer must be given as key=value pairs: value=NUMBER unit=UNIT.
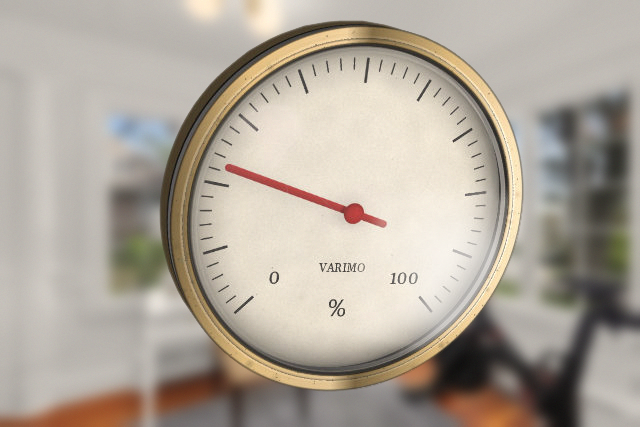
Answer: value=23 unit=%
